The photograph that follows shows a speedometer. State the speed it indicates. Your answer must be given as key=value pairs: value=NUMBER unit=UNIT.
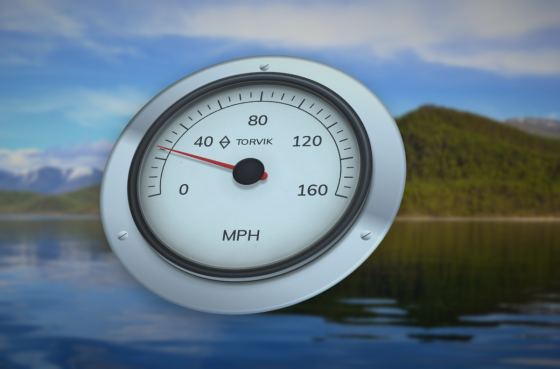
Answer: value=25 unit=mph
